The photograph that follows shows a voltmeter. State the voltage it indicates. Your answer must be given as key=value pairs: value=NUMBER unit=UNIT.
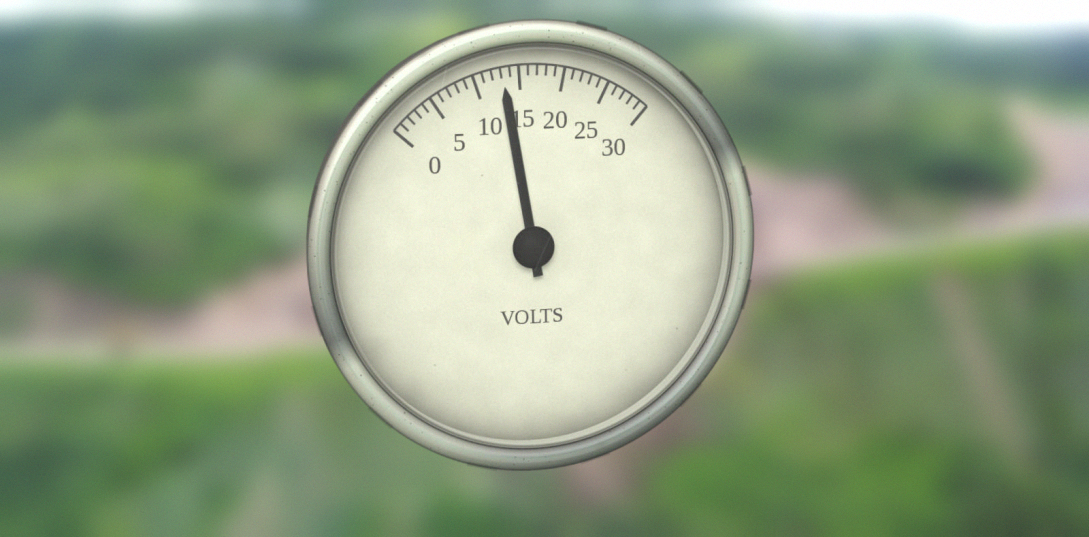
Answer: value=13 unit=V
